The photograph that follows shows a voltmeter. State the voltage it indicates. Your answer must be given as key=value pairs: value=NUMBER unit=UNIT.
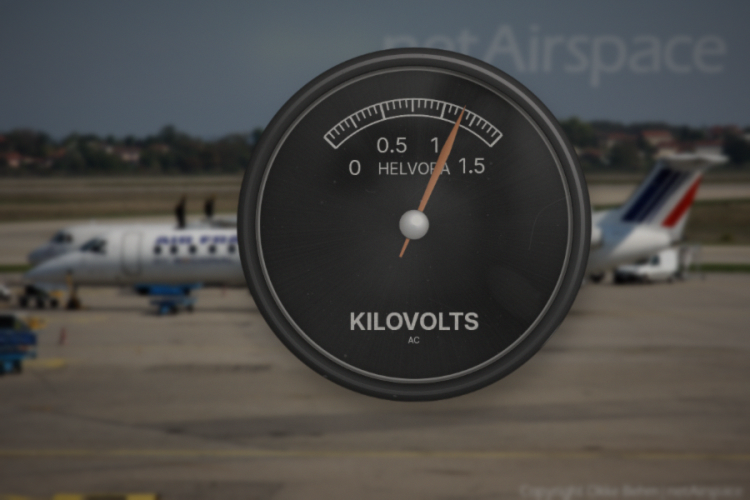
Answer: value=1.15 unit=kV
